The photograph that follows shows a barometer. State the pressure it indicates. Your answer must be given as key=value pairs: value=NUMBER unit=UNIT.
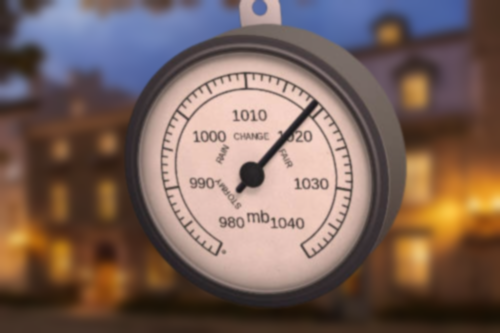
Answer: value=1019 unit=mbar
